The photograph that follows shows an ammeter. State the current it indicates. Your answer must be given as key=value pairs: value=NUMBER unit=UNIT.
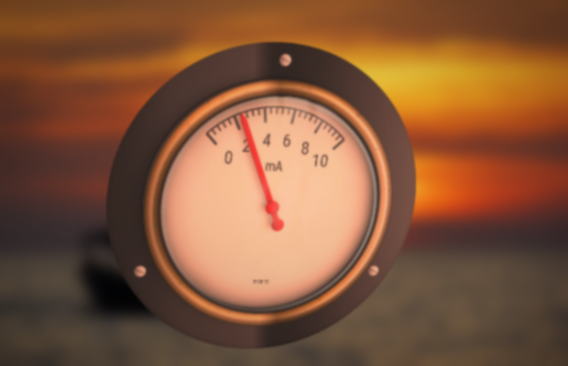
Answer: value=2.4 unit=mA
